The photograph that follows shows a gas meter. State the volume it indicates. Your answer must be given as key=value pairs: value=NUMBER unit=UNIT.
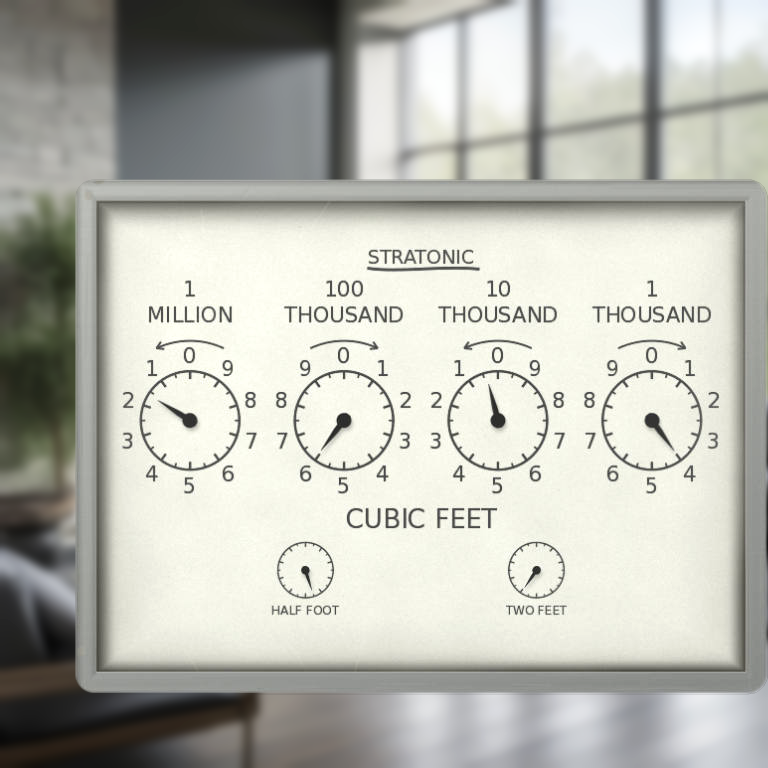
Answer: value=160400 unit=ft³
